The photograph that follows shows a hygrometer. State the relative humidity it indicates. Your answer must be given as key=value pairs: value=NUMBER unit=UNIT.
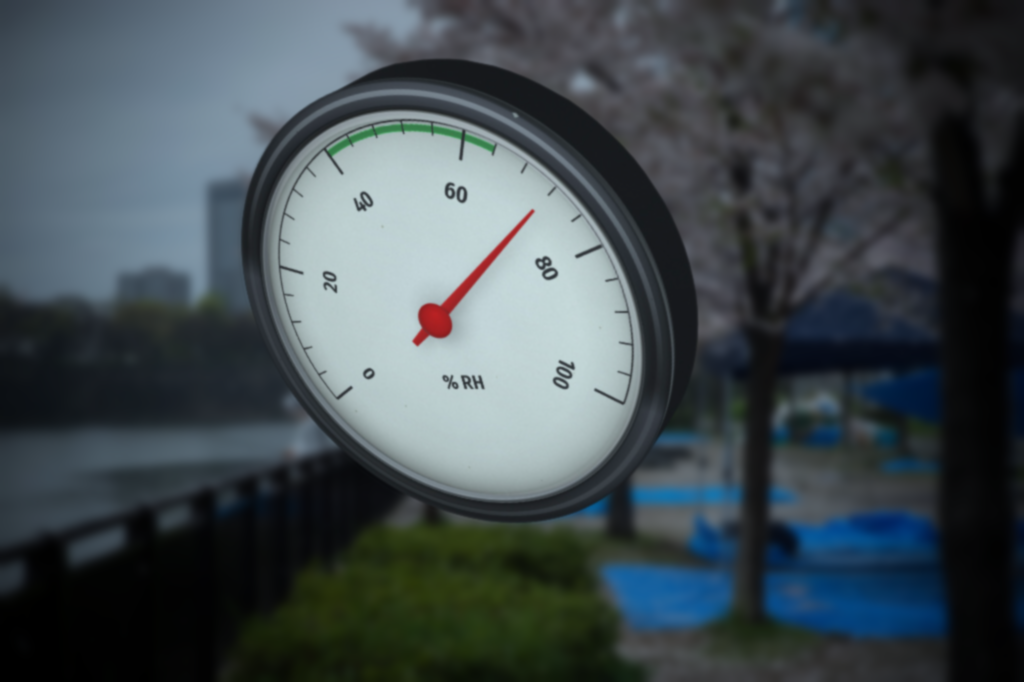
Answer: value=72 unit=%
